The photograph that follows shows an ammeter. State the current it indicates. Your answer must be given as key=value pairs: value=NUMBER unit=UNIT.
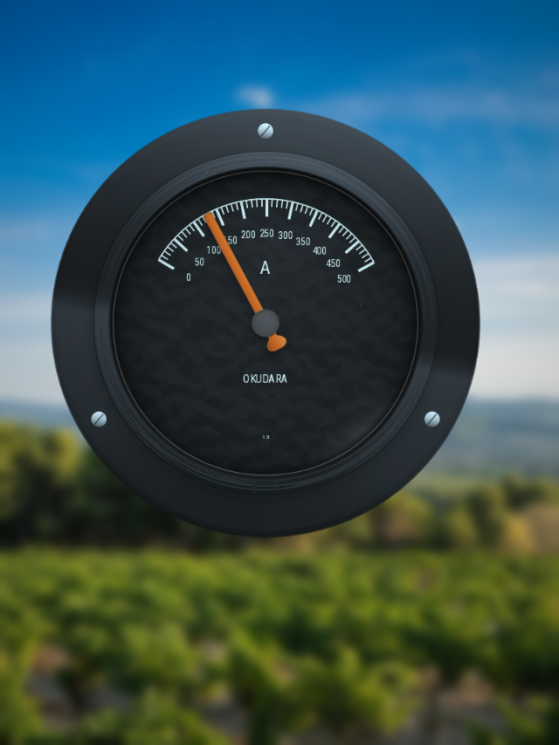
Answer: value=130 unit=A
